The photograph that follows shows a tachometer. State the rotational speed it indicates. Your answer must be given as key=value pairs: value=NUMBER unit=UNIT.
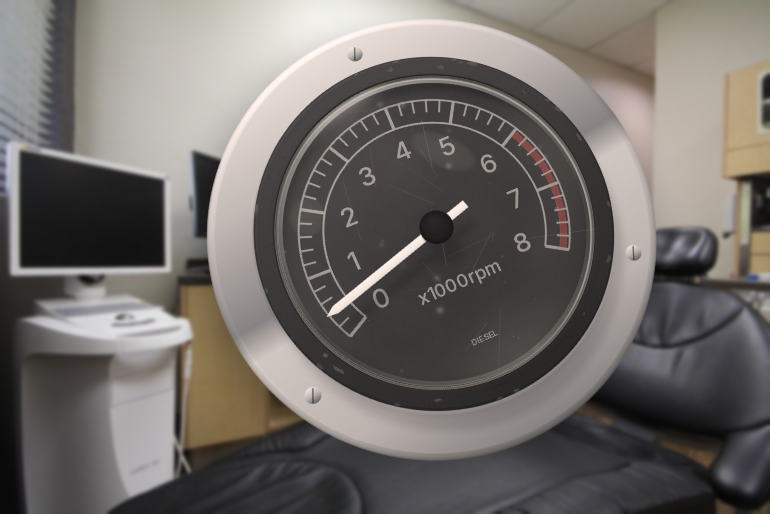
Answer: value=400 unit=rpm
